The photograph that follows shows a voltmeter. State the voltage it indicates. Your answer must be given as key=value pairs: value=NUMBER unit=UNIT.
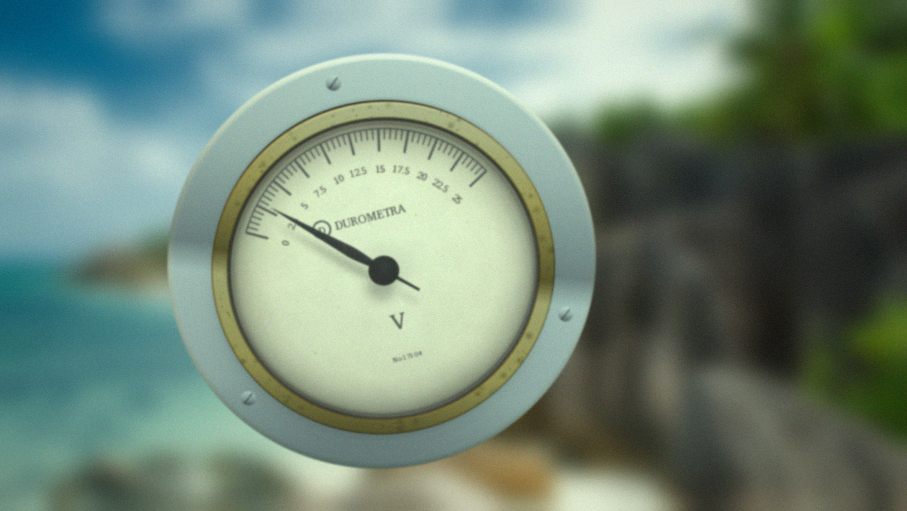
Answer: value=3 unit=V
